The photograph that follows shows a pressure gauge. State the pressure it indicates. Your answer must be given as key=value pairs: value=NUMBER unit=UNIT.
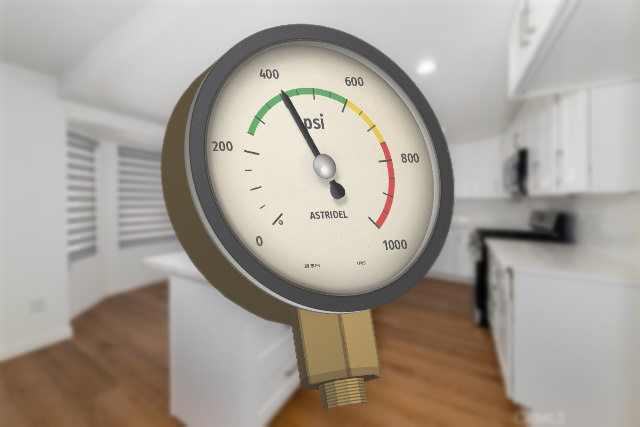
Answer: value=400 unit=psi
